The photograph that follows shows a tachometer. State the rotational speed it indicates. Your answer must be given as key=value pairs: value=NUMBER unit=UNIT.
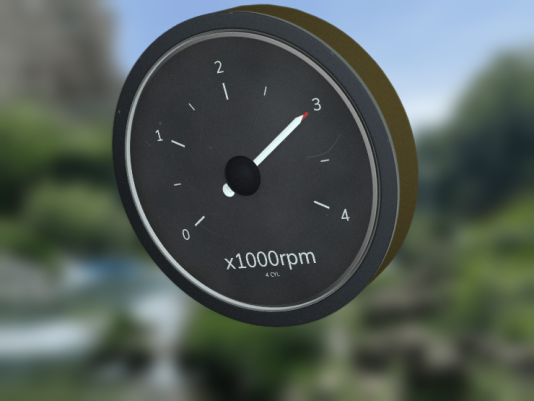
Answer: value=3000 unit=rpm
